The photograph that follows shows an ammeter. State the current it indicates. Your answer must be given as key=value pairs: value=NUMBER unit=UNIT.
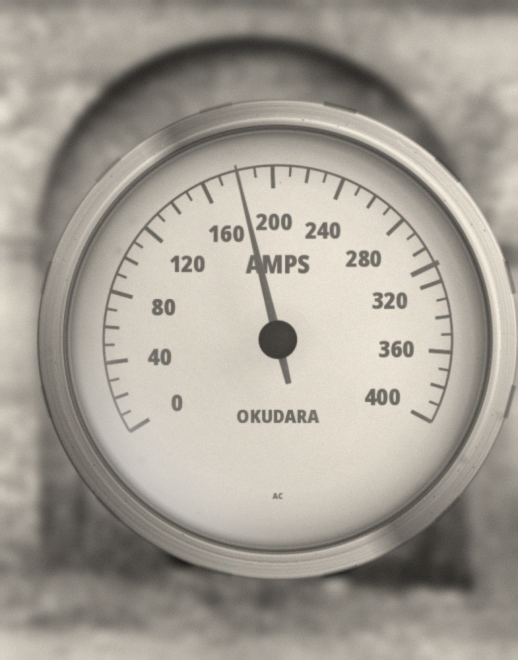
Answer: value=180 unit=A
